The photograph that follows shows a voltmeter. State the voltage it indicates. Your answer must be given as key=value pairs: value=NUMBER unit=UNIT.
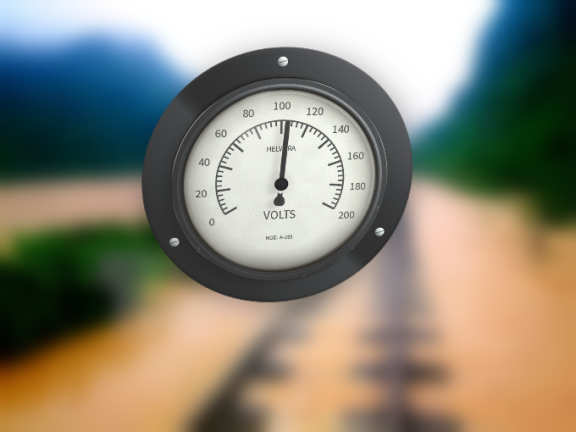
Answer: value=104 unit=V
